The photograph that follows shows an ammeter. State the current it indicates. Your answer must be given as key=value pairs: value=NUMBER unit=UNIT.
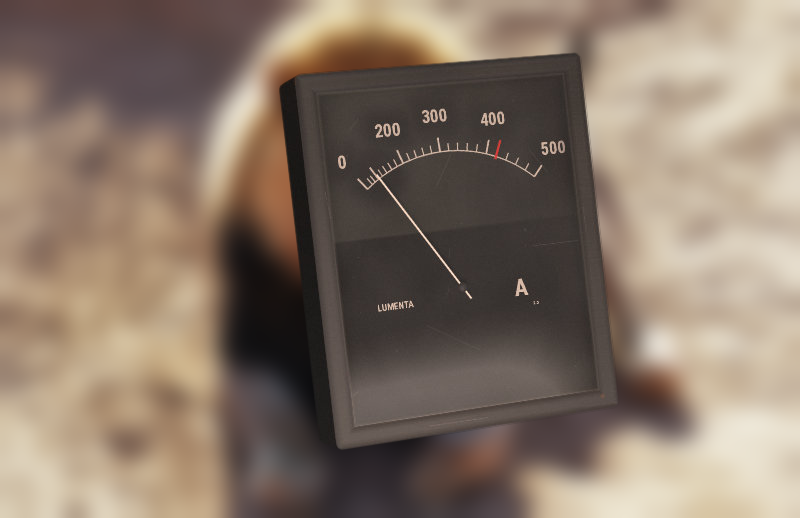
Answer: value=100 unit=A
